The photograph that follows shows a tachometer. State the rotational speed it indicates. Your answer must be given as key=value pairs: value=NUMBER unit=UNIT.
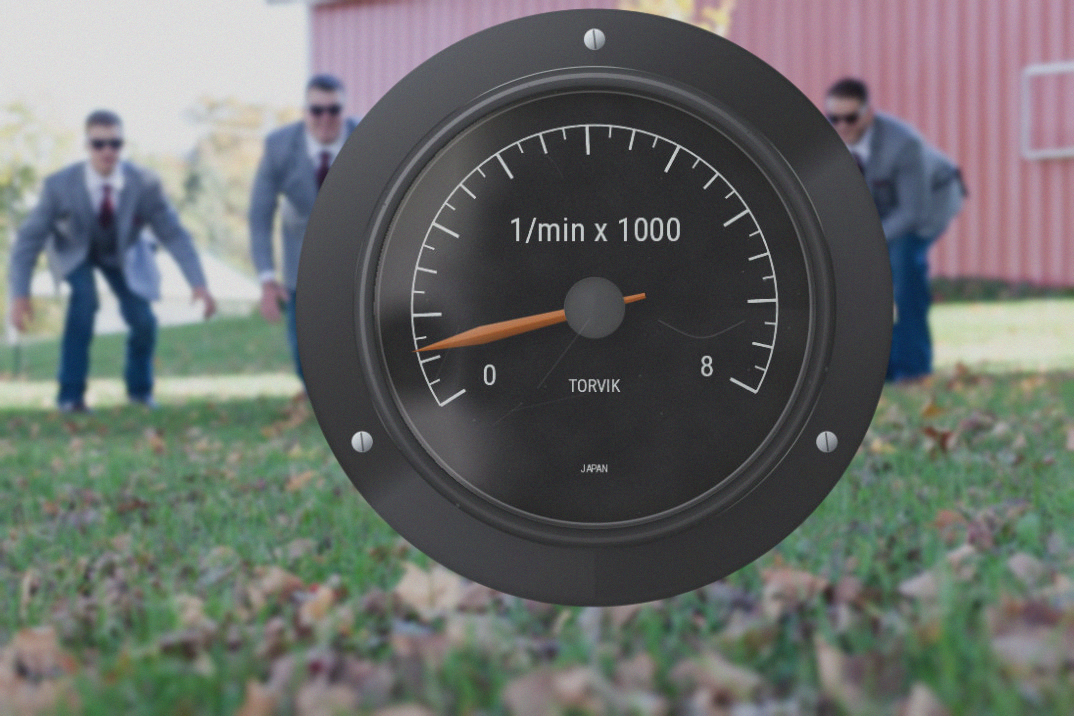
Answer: value=625 unit=rpm
